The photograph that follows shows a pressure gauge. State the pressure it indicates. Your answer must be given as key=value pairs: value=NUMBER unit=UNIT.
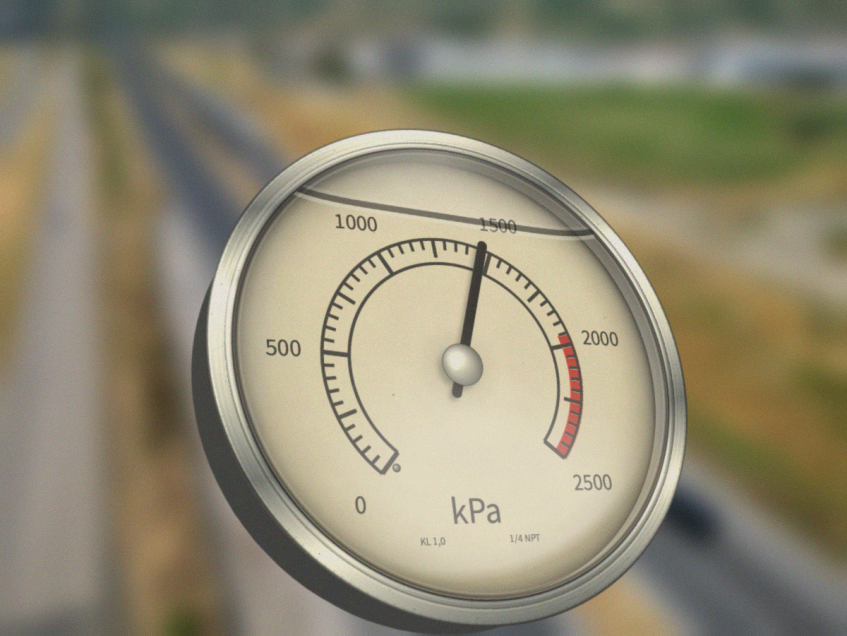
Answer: value=1450 unit=kPa
